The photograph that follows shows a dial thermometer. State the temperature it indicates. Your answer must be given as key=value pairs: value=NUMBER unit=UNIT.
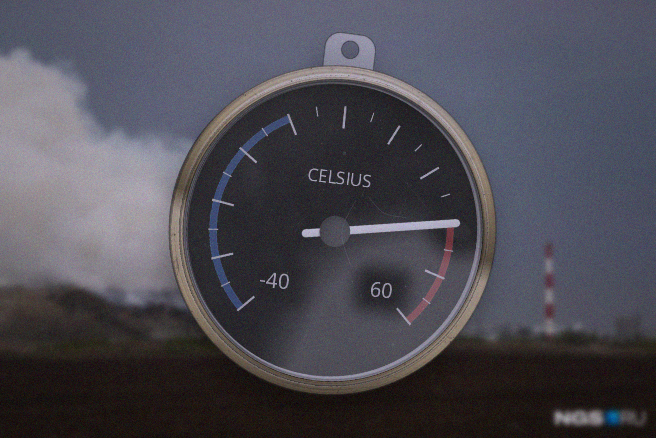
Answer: value=40 unit=°C
